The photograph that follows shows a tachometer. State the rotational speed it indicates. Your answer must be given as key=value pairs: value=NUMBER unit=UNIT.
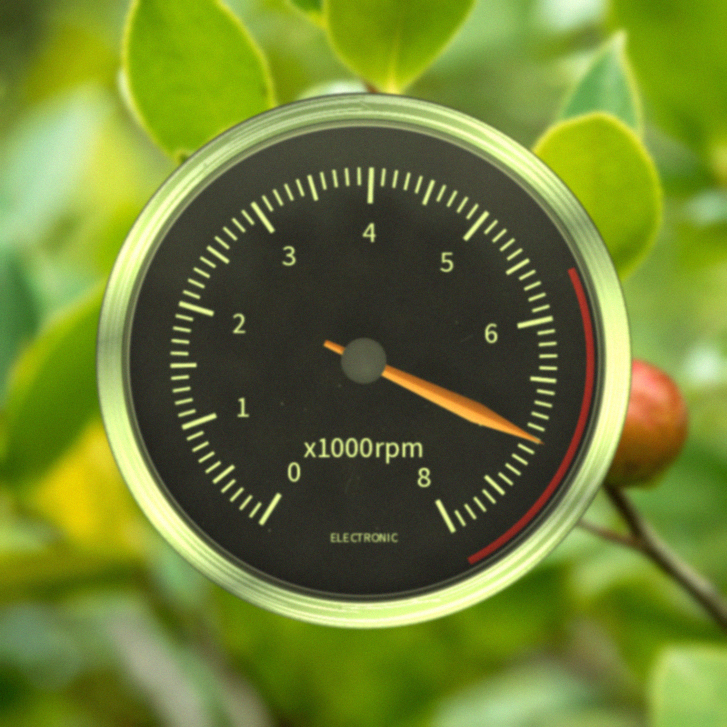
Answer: value=7000 unit=rpm
